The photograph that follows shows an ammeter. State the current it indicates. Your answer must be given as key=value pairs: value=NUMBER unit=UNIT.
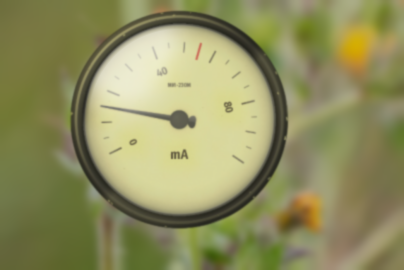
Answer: value=15 unit=mA
